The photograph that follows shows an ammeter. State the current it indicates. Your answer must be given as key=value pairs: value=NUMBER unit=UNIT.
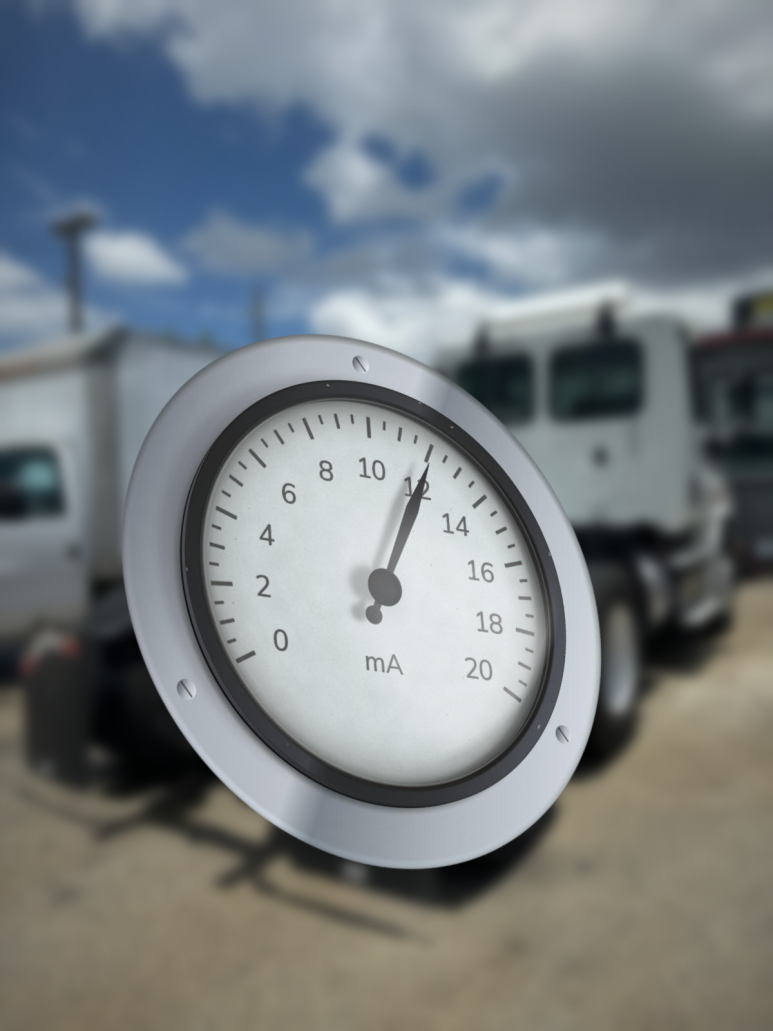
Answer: value=12 unit=mA
